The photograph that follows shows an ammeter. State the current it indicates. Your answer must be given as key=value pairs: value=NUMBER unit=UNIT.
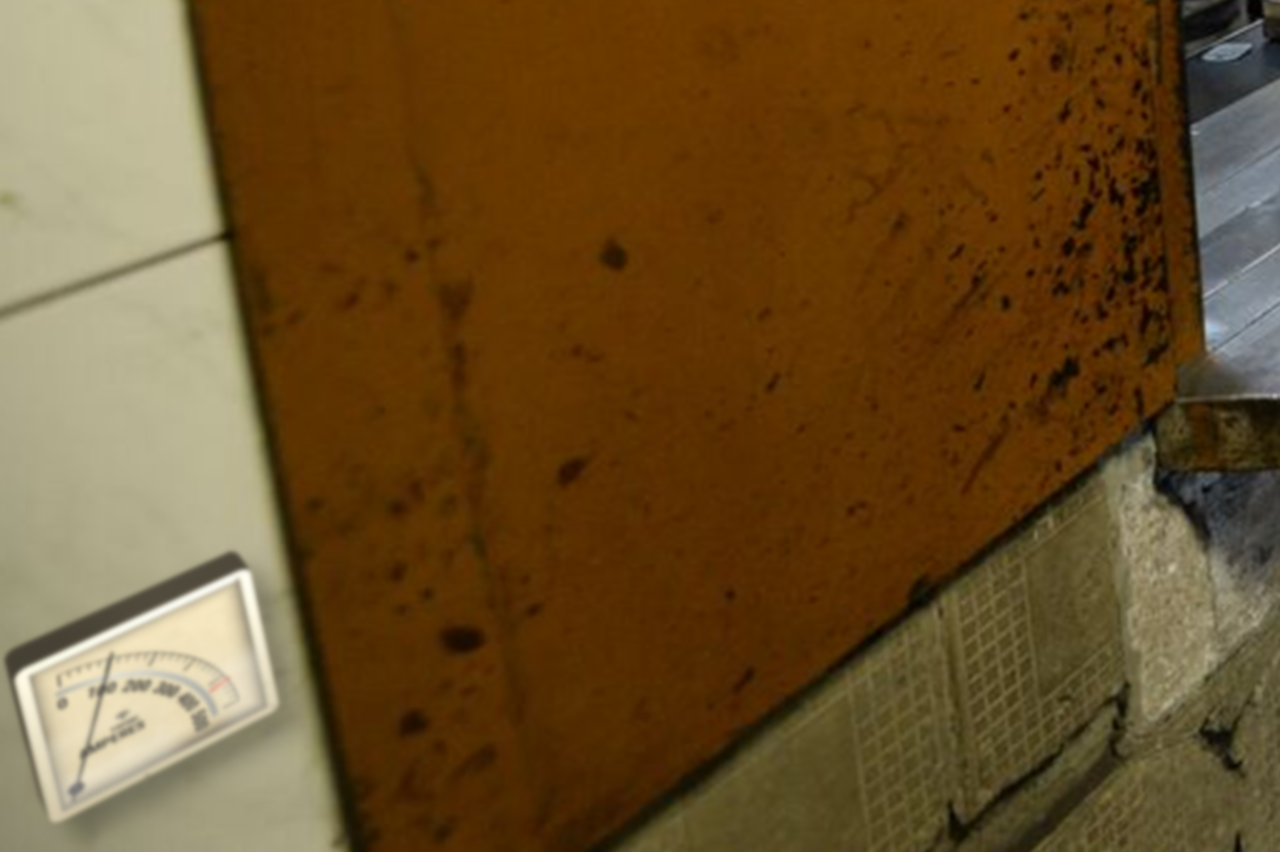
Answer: value=100 unit=A
